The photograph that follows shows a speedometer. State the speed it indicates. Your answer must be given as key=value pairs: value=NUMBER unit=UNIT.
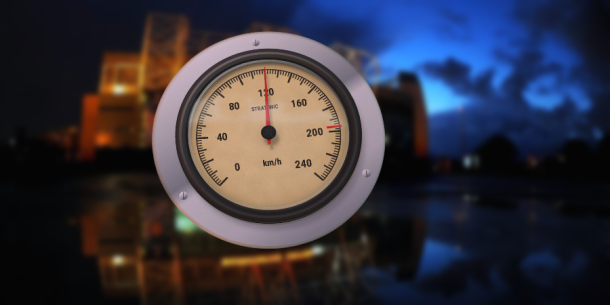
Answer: value=120 unit=km/h
